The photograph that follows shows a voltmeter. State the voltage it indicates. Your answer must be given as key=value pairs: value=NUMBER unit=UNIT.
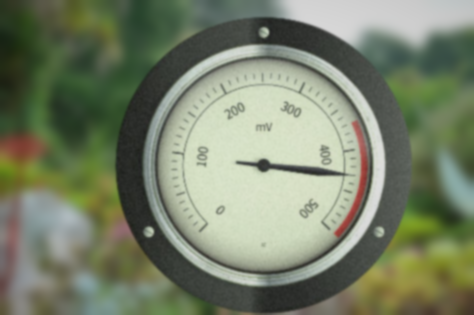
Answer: value=430 unit=mV
